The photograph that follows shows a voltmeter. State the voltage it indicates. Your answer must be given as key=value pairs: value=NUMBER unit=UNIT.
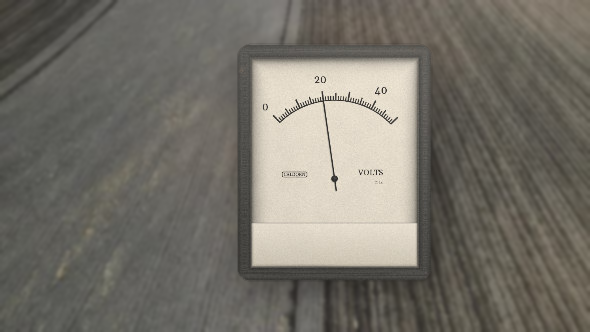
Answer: value=20 unit=V
